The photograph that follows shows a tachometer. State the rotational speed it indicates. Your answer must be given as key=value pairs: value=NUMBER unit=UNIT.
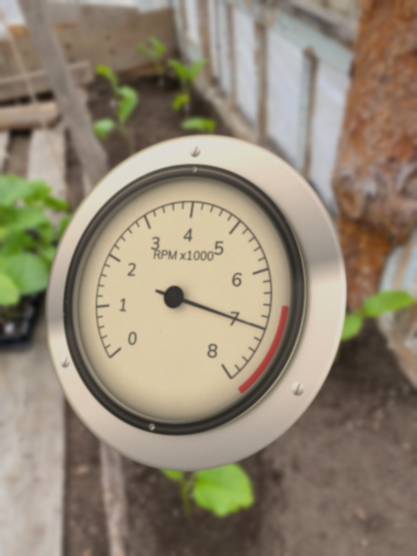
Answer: value=7000 unit=rpm
